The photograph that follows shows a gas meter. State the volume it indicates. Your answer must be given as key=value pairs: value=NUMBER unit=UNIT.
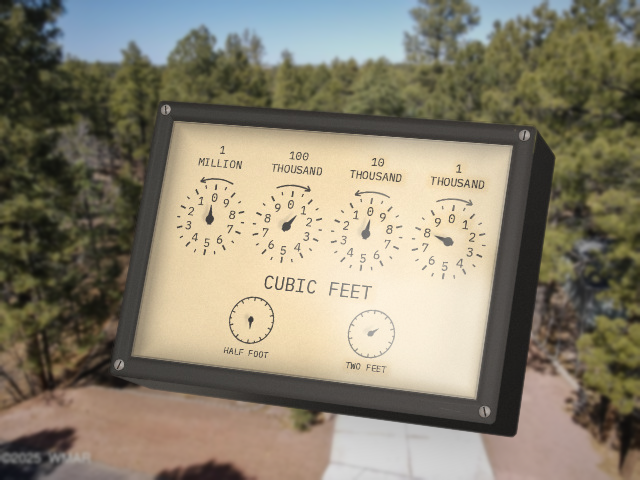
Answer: value=9800 unit=ft³
